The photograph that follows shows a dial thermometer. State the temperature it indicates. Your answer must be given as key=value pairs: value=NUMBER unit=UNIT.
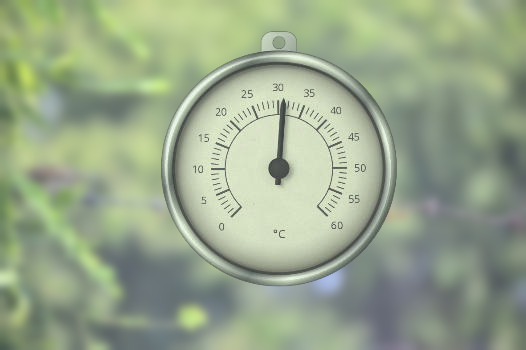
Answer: value=31 unit=°C
